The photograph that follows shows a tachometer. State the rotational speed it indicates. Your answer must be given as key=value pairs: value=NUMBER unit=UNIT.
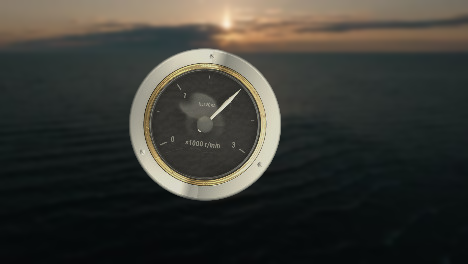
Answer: value=2000 unit=rpm
